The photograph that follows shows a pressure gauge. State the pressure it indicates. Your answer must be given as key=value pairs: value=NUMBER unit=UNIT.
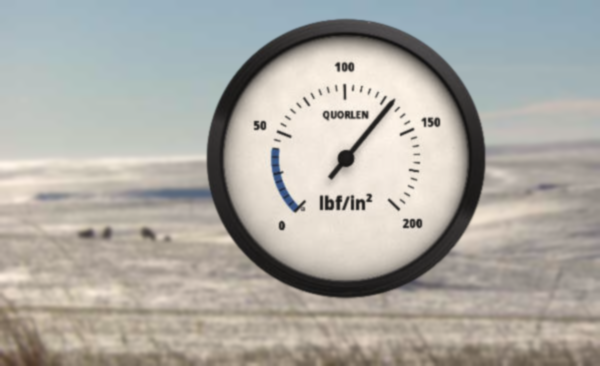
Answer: value=130 unit=psi
